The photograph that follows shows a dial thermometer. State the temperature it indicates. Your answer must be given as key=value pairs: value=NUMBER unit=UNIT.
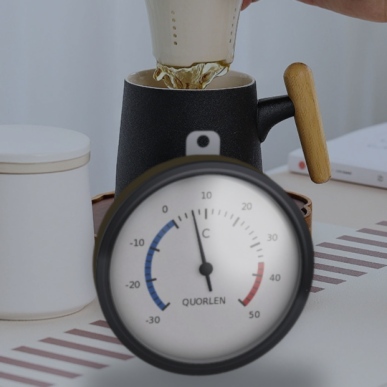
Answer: value=6 unit=°C
